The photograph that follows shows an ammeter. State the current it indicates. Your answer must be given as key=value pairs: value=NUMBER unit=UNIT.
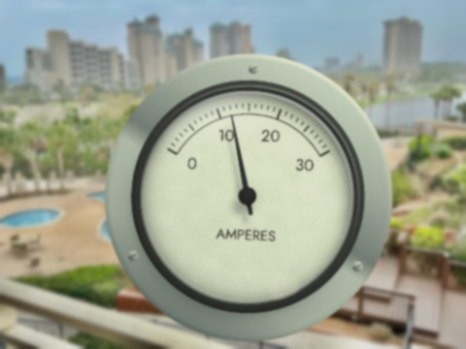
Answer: value=12 unit=A
